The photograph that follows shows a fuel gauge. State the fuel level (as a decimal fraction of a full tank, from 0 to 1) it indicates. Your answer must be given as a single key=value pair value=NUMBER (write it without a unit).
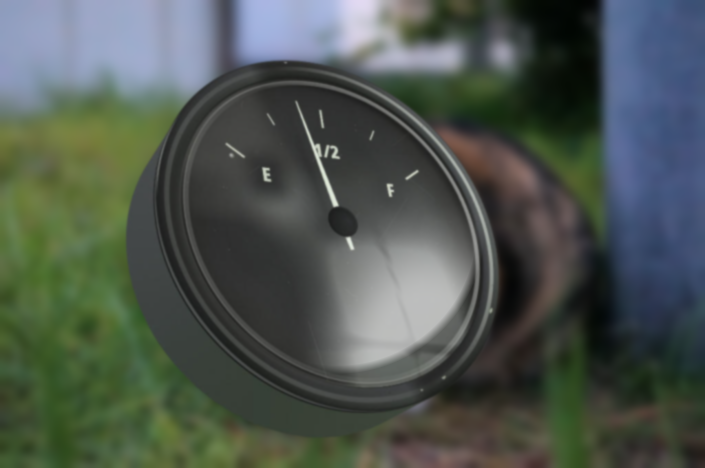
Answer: value=0.375
